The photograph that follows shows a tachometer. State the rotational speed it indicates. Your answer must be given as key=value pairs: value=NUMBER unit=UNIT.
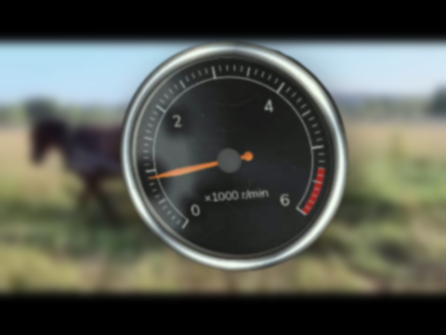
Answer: value=900 unit=rpm
